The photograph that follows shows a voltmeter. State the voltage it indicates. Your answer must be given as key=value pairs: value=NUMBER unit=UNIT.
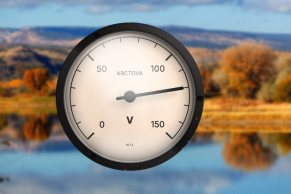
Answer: value=120 unit=V
